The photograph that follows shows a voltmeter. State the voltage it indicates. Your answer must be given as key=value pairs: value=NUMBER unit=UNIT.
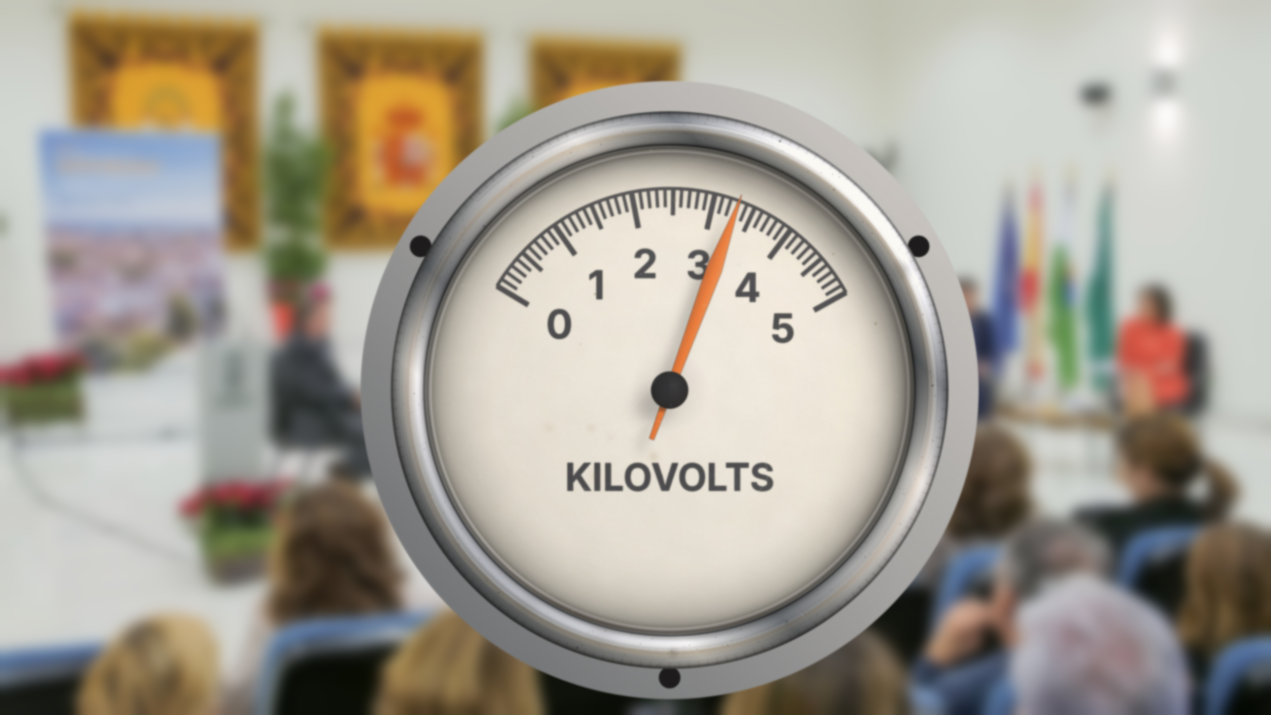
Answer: value=3.3 unit=kV
